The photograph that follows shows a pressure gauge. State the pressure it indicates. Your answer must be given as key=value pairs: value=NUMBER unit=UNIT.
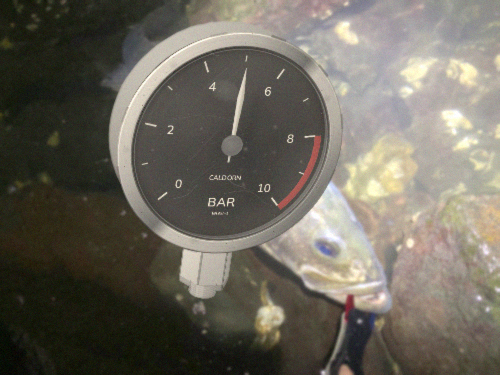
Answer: value=5 unit=bar
